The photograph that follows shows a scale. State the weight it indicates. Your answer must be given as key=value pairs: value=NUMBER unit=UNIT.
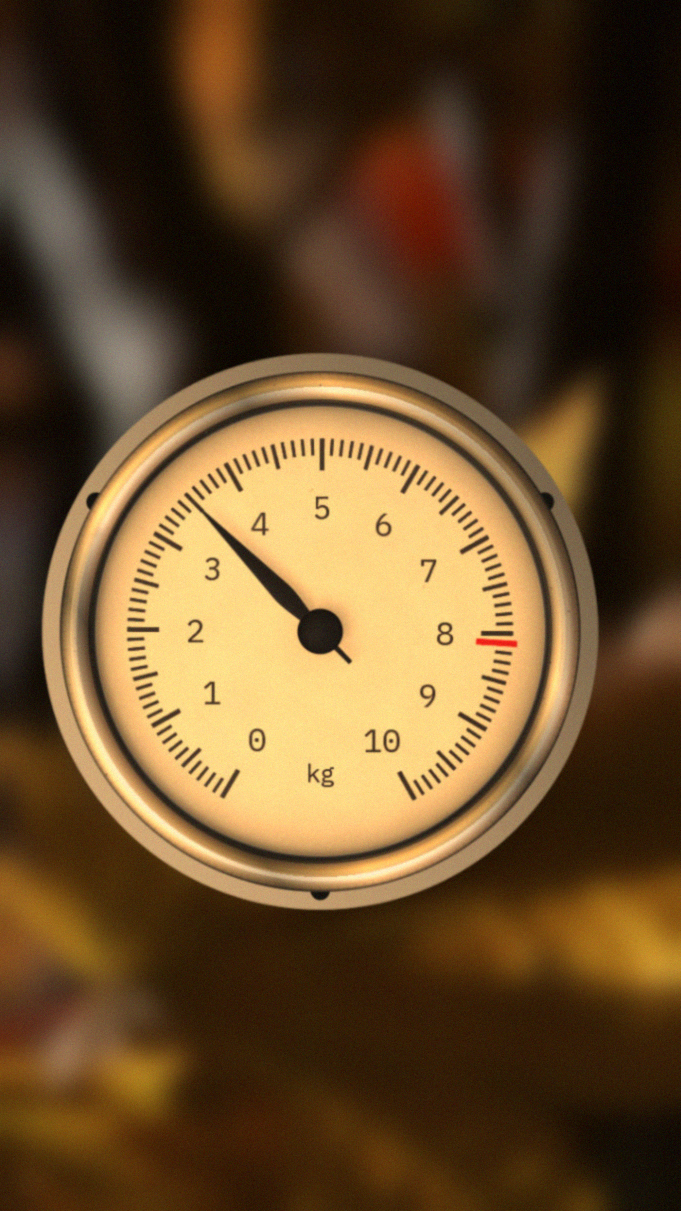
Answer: value=3.5 unit=kg
